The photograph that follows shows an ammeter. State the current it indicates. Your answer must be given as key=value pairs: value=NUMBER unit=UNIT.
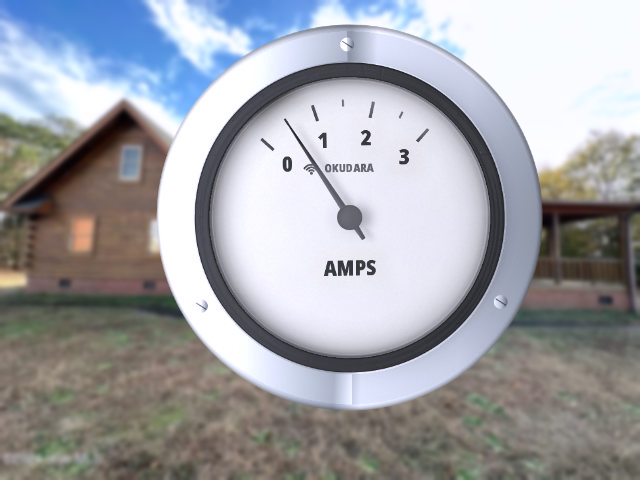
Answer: value=0.5 unit=A
